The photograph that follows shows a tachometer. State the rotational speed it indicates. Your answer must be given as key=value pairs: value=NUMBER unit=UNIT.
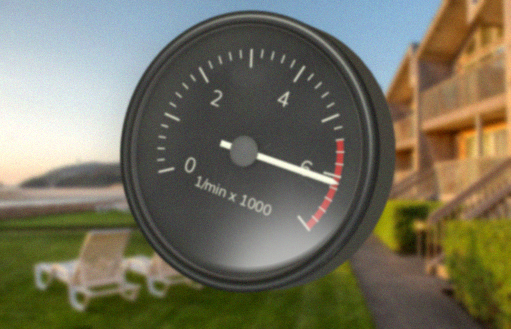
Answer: value=6100 unit=rpm
